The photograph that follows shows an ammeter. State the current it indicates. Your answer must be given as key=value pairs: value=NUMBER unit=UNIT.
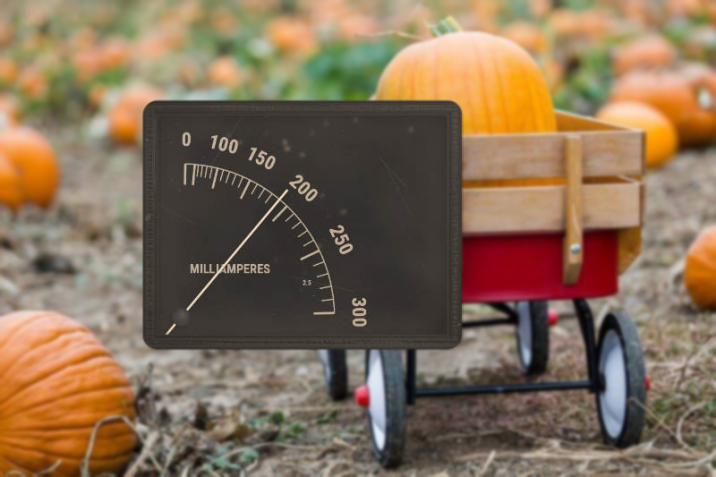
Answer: value=190 unit=mA
